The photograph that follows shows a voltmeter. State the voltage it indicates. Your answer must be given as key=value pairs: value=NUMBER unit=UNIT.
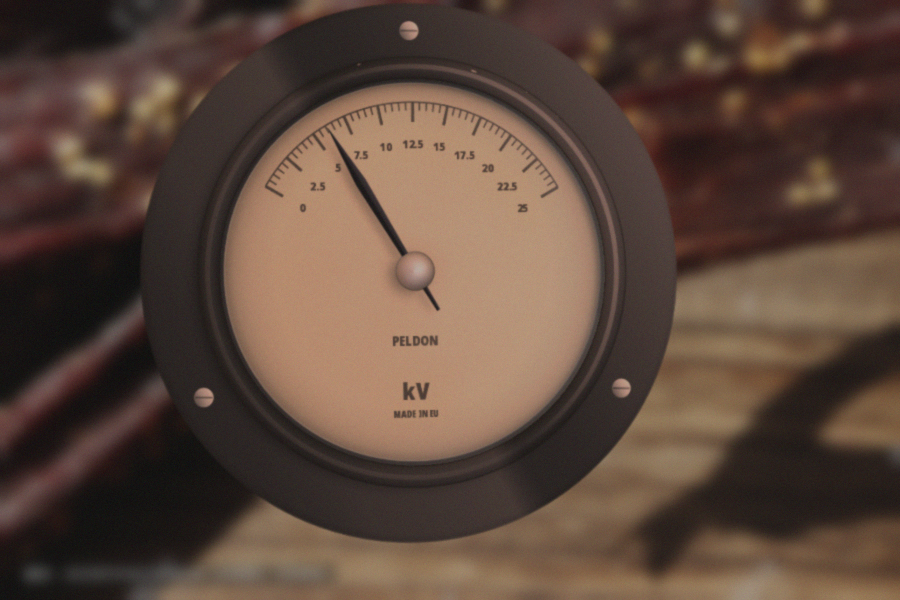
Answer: value=6 unit=kV
